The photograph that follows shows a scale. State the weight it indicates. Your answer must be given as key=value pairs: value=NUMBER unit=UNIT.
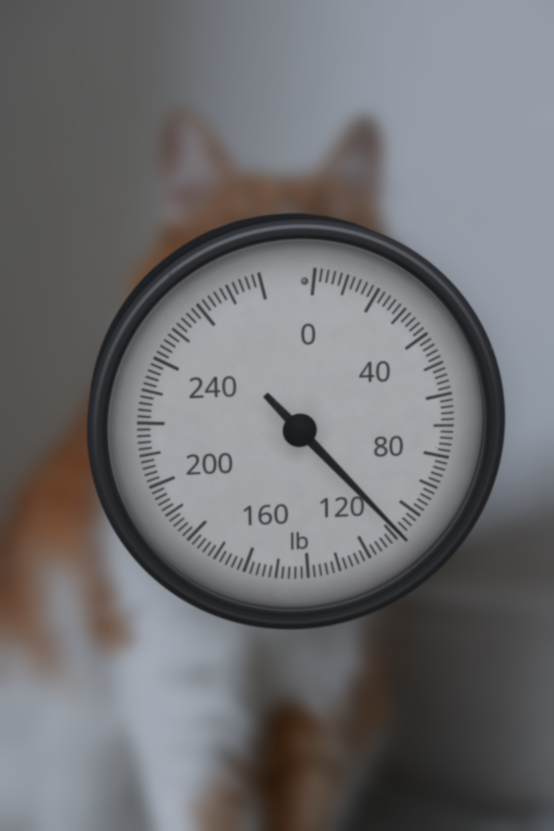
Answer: value=108 unit=lb
